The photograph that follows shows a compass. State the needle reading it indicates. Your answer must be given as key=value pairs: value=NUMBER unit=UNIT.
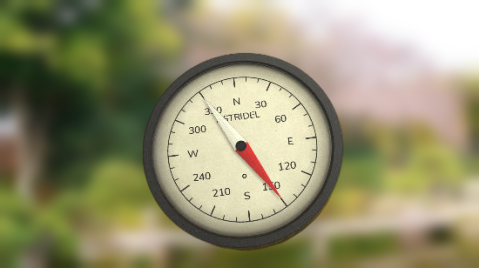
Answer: value=150 unit=°
